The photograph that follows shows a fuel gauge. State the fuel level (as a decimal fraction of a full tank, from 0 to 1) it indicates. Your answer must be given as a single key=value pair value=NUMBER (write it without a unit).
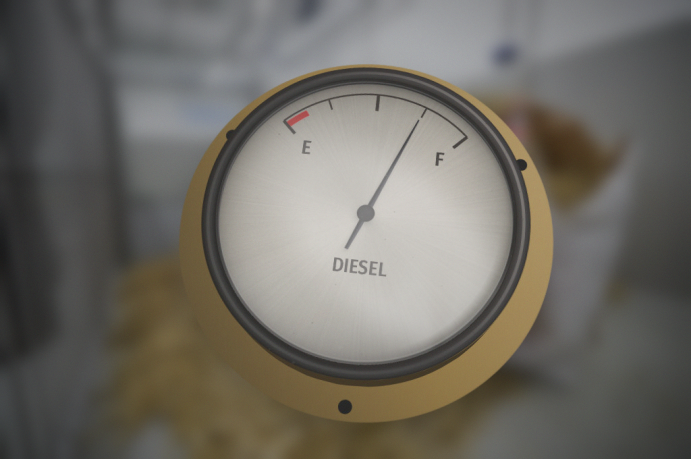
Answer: value=0.75
